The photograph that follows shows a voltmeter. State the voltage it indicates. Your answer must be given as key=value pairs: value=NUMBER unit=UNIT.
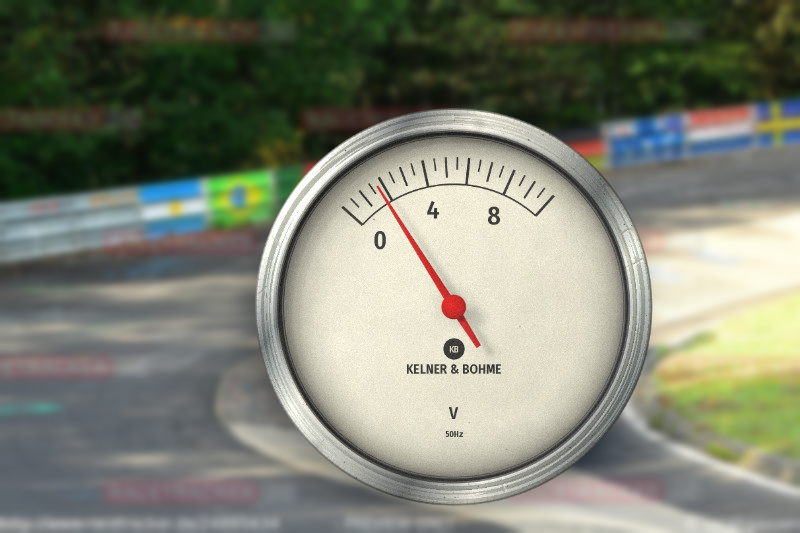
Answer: value=1.75 unit=V
